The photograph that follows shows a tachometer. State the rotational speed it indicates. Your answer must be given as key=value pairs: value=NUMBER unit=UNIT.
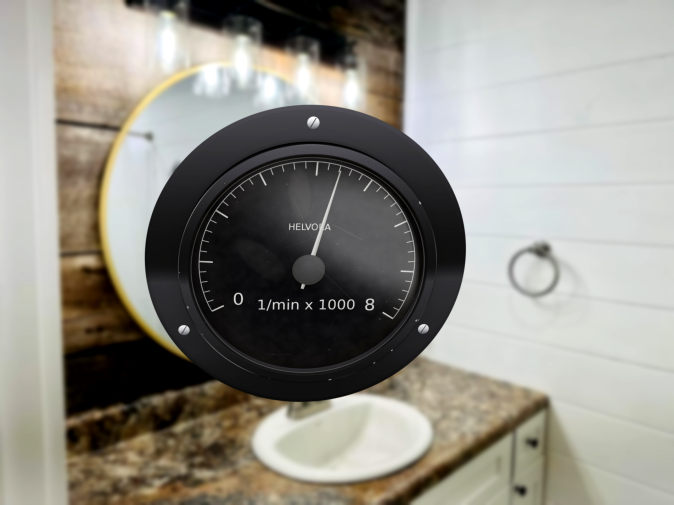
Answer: value=4400 unit=rpm
